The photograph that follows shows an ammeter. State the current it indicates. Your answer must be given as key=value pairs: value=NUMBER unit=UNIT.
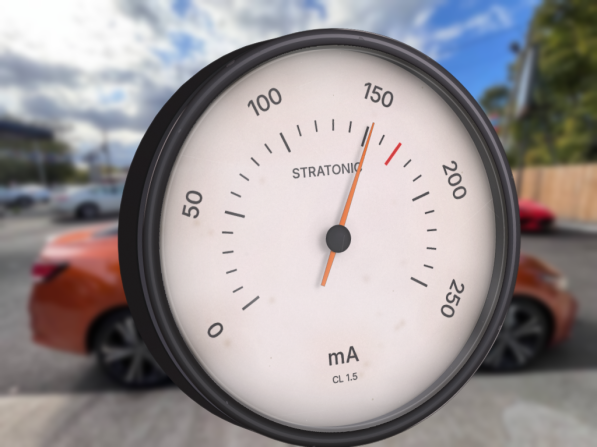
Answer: value=150 unit=mA
